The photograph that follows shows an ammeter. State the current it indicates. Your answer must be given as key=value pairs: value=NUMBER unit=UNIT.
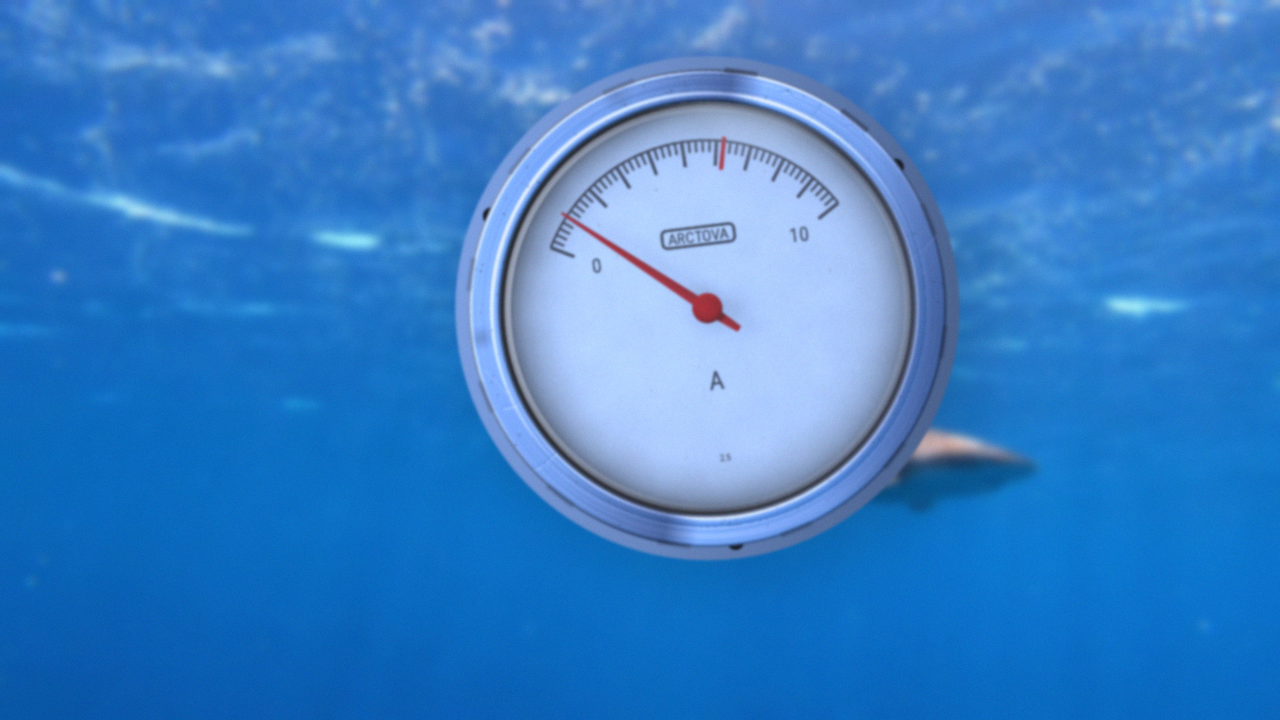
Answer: value=1 unit=A
